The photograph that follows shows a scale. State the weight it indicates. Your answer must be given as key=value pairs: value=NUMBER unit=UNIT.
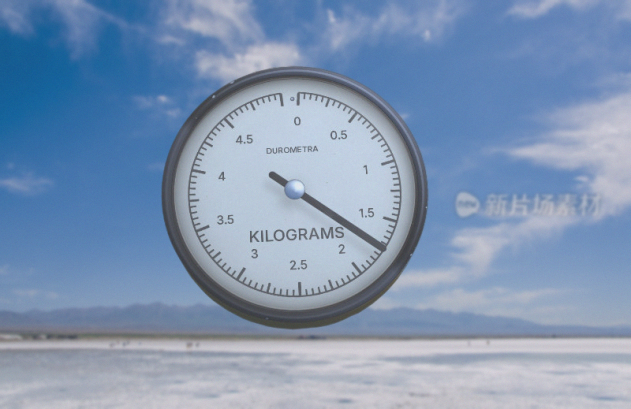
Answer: value=1.75 unit=kg
